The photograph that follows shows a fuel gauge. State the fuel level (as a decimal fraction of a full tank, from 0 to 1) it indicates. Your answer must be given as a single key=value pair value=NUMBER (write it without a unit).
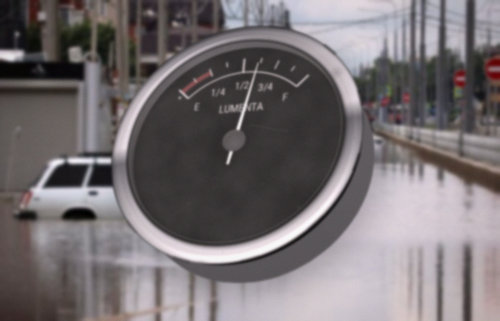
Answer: value=0.625
